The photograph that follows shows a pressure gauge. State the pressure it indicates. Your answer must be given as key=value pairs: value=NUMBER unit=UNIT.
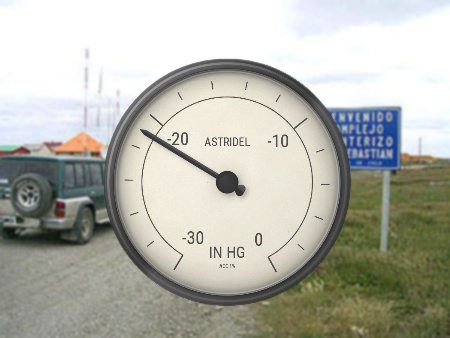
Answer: value=-21 unit=inHg
